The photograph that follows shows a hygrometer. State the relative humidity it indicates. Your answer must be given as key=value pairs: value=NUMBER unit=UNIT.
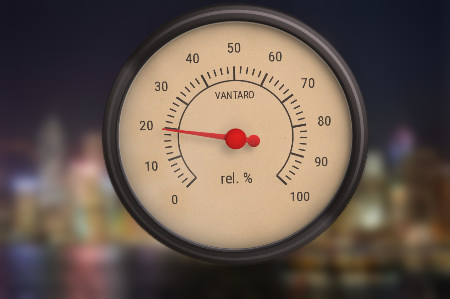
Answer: value=20 unit=%
